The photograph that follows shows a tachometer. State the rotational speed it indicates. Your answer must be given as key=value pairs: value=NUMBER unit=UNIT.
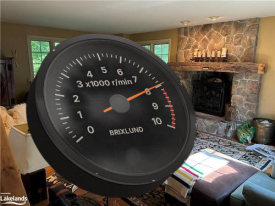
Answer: value=8000 unit=rpm
